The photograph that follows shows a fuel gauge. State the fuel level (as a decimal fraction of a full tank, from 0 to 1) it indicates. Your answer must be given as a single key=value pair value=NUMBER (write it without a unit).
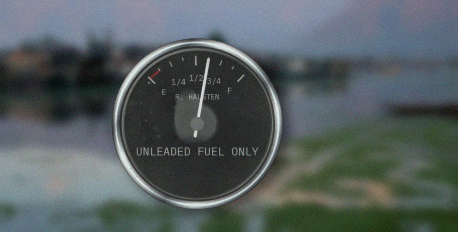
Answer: value=0.625
